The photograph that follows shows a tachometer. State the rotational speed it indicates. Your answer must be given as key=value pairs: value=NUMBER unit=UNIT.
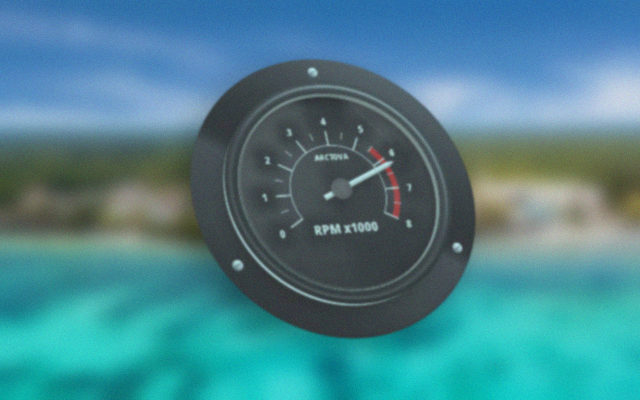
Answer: value=6250 unit=rpm
